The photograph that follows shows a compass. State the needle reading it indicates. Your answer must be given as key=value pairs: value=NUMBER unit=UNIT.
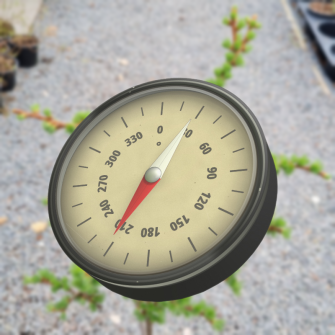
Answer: value=210 unit=°
